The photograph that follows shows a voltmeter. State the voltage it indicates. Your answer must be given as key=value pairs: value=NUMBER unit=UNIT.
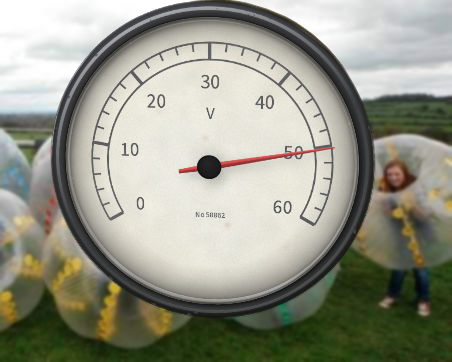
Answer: value=50 unit=V
